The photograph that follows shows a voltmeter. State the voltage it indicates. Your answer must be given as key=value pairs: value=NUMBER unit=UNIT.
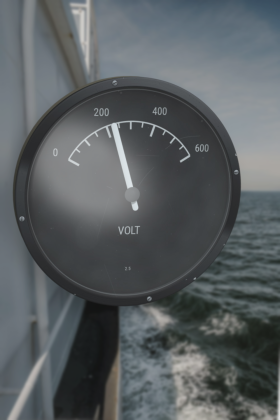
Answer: value=225 unit=V
